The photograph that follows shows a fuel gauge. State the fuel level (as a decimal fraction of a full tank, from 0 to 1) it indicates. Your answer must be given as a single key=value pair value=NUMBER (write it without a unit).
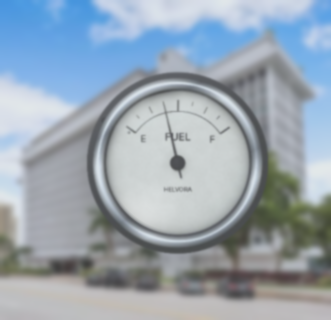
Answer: value=0.375
